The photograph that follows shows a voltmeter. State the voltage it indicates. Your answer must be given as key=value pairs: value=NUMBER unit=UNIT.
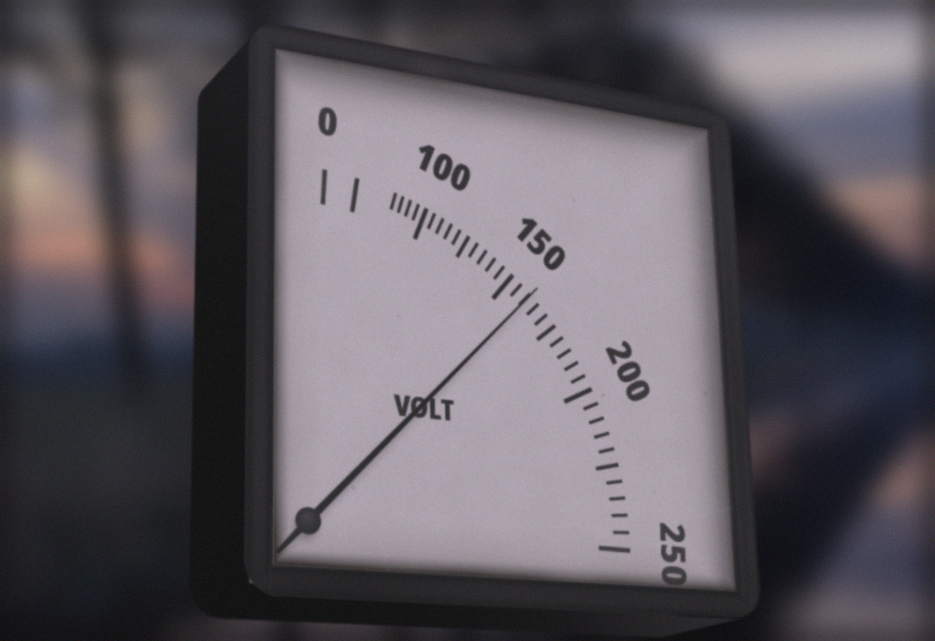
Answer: value=160 unit=V
